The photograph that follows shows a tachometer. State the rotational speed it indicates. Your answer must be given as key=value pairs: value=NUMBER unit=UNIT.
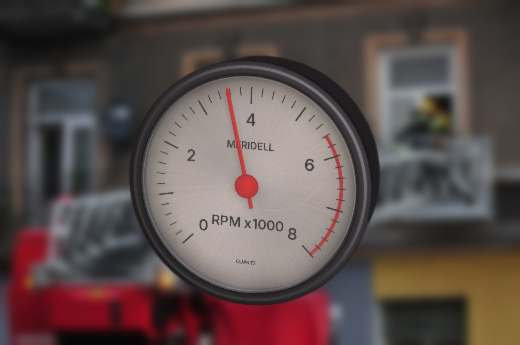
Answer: value=3600 unit=rpm
